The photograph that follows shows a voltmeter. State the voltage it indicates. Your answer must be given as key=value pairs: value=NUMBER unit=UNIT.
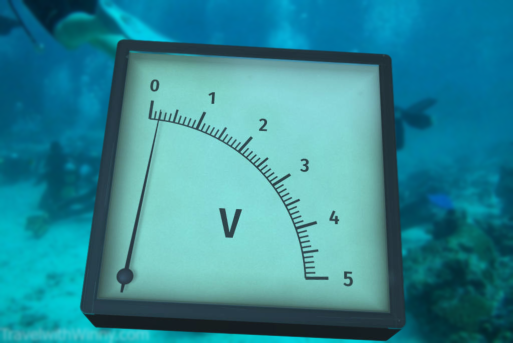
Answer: value=0.2 unit=V
